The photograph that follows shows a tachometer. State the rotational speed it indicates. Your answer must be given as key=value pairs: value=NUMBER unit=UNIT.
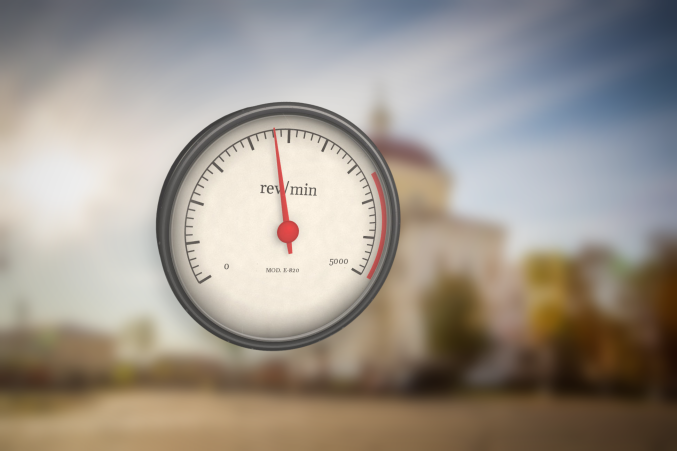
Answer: value=2300 unit=rpm
